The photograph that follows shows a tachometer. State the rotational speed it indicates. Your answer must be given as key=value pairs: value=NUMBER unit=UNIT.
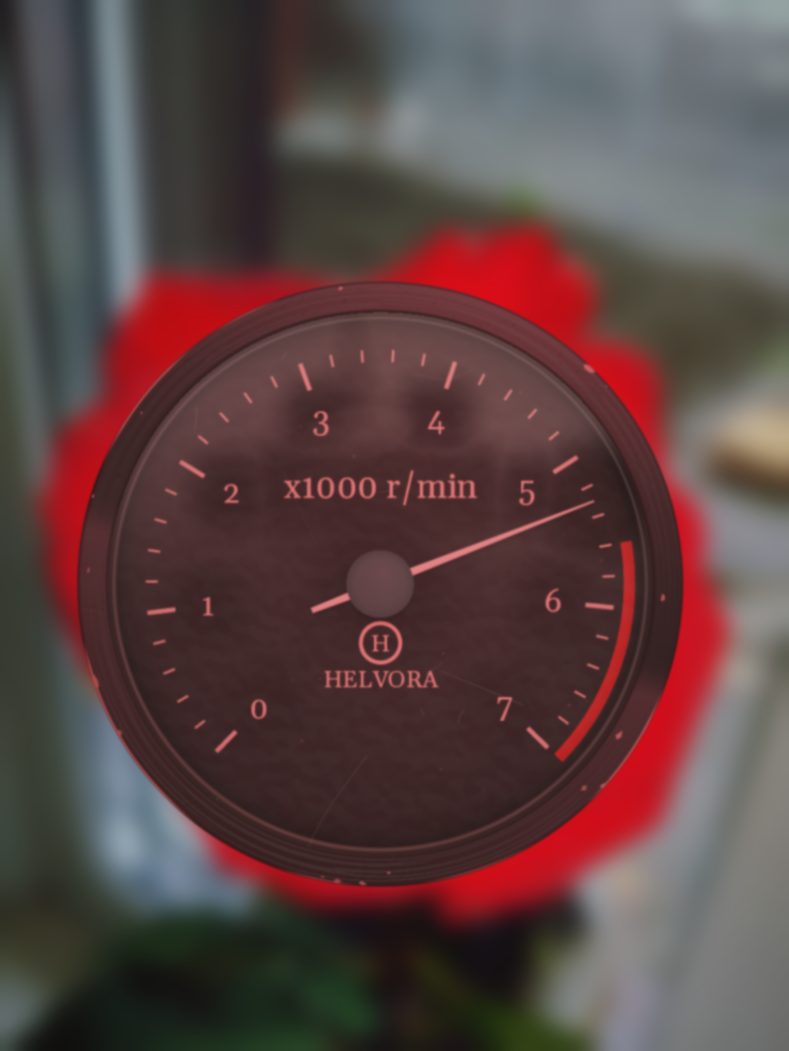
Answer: value=5300 unit=rpm
